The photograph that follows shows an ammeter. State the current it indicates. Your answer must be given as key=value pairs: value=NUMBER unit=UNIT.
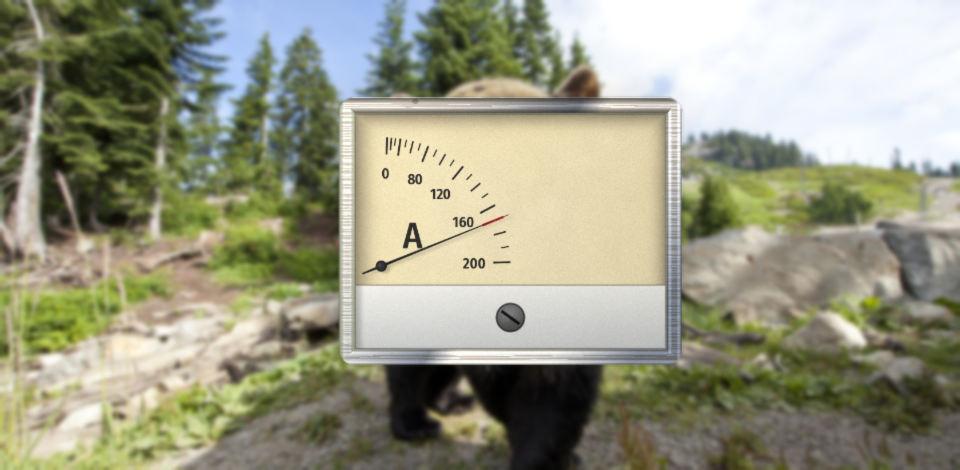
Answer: value=170 unit=A
